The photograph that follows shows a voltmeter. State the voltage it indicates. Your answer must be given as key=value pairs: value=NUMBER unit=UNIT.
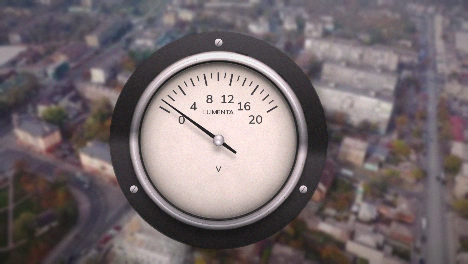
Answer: value=1 unit=V
